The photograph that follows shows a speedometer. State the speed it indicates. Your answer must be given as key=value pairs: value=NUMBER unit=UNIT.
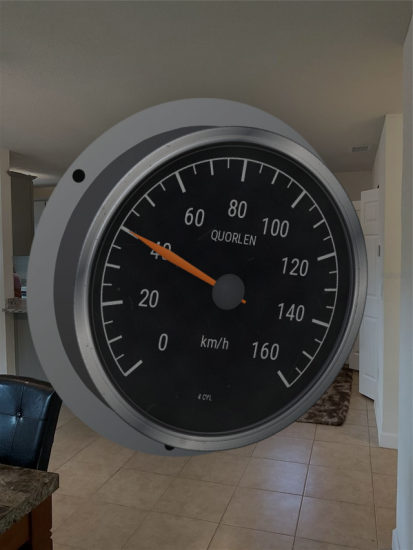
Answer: value=40 unit=km/h
